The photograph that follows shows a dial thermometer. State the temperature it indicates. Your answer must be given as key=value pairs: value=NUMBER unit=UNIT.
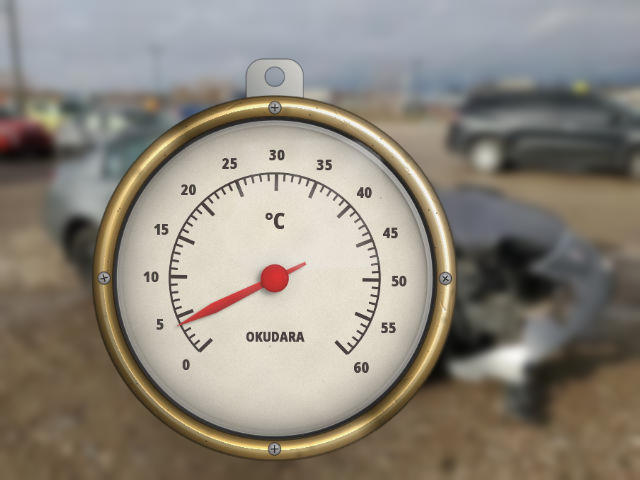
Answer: value=4 unit=°C
